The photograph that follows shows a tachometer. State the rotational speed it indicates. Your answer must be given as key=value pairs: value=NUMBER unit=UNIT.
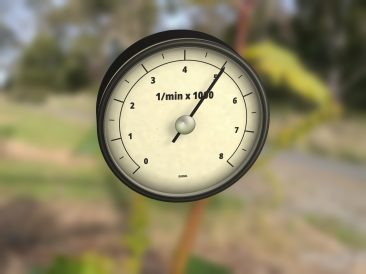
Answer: value=5000 unit=rpm
